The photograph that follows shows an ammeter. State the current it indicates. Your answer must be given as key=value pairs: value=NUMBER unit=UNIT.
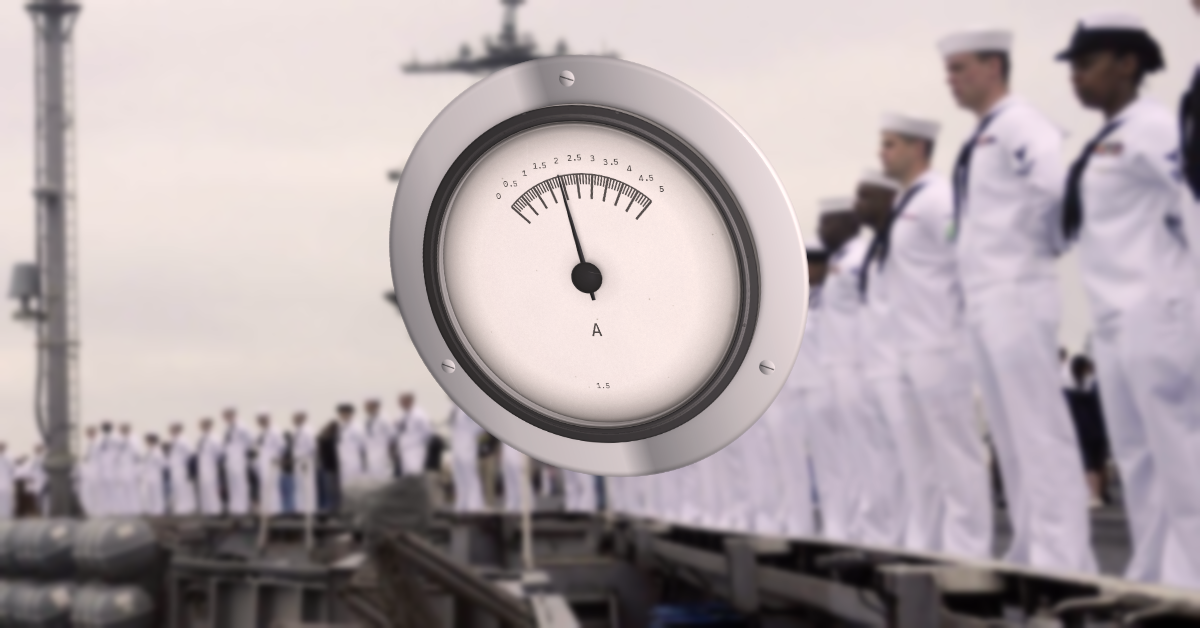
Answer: value=2 unit=A
